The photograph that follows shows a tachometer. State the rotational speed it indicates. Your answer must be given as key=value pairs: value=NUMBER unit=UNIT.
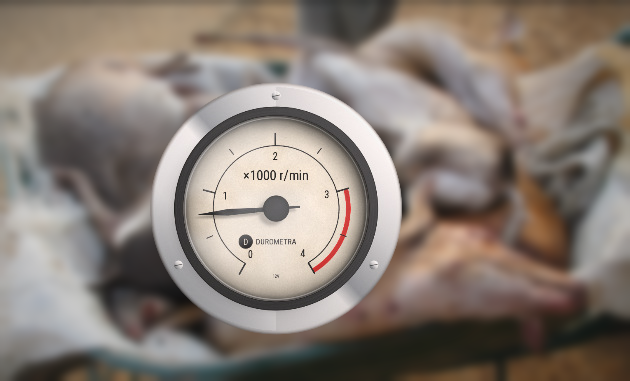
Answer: value=750 unit=rpm
